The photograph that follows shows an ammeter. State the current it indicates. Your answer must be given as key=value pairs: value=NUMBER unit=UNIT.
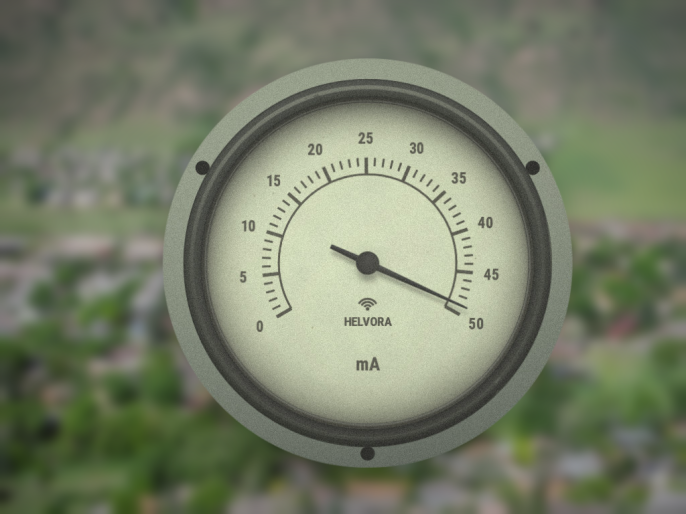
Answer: value=49 unit=mA
